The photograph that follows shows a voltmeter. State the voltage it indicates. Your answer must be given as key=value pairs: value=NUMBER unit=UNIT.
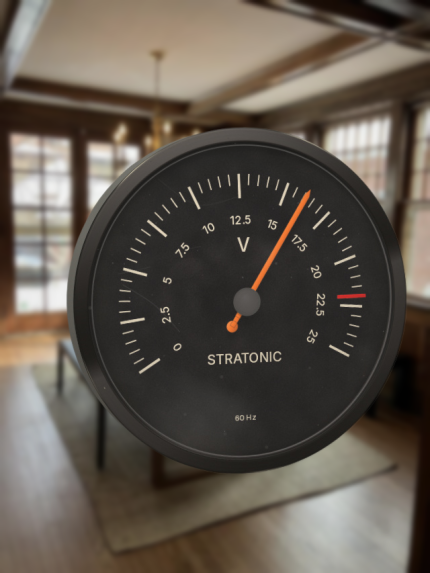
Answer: value=16 unit=V
